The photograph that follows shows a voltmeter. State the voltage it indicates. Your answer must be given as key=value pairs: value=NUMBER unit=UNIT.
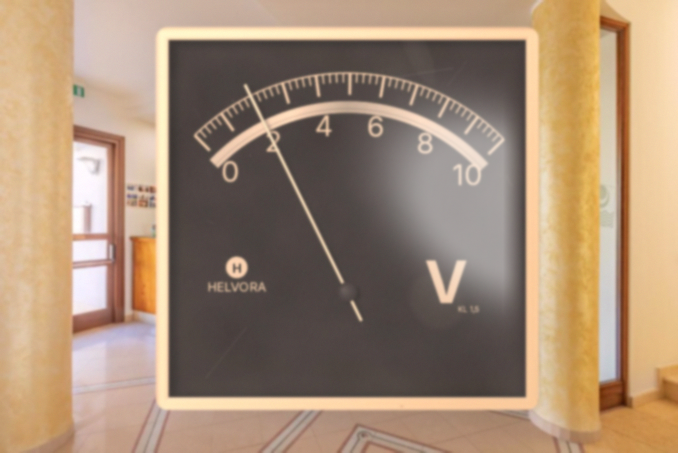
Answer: value=2 unit=V
